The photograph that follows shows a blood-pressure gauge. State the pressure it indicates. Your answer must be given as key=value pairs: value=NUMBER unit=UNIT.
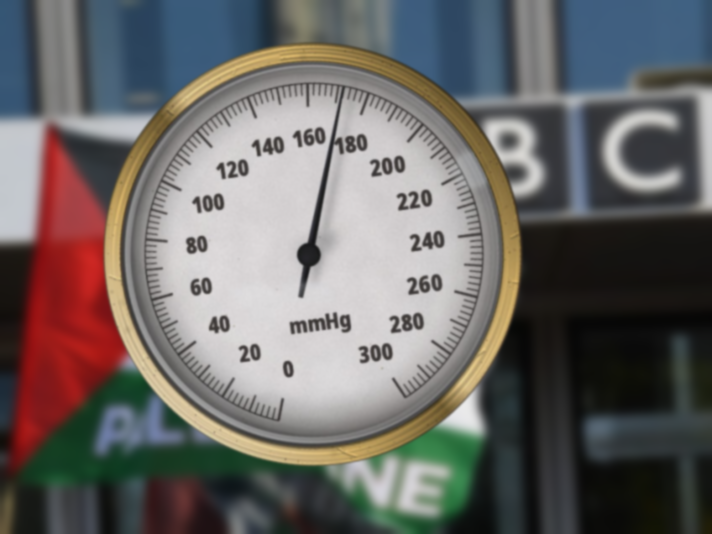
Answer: value=172 unit=mmHg
